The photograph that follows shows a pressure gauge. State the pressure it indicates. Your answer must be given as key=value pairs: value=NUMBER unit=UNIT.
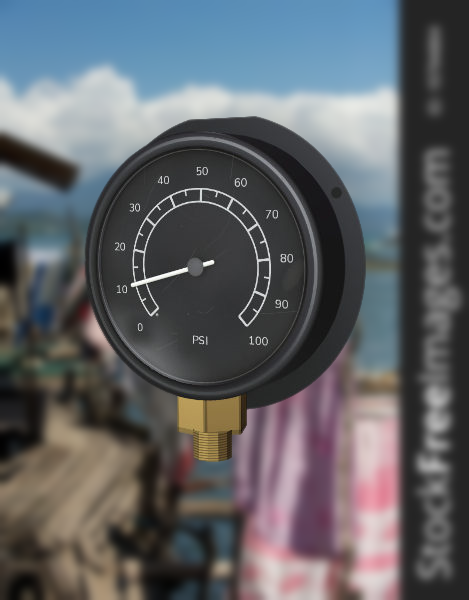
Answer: value=10 unit=psi
